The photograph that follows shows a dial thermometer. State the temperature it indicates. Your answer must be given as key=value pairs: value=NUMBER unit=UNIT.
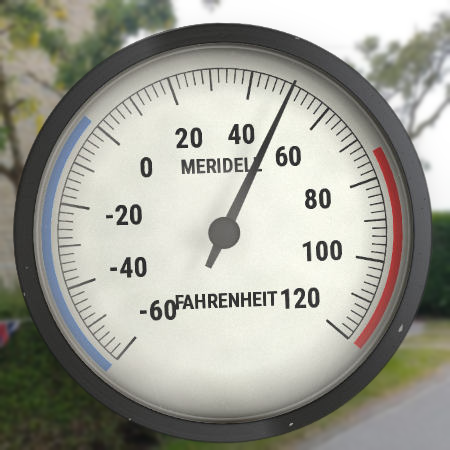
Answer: value=50 unit=°F
